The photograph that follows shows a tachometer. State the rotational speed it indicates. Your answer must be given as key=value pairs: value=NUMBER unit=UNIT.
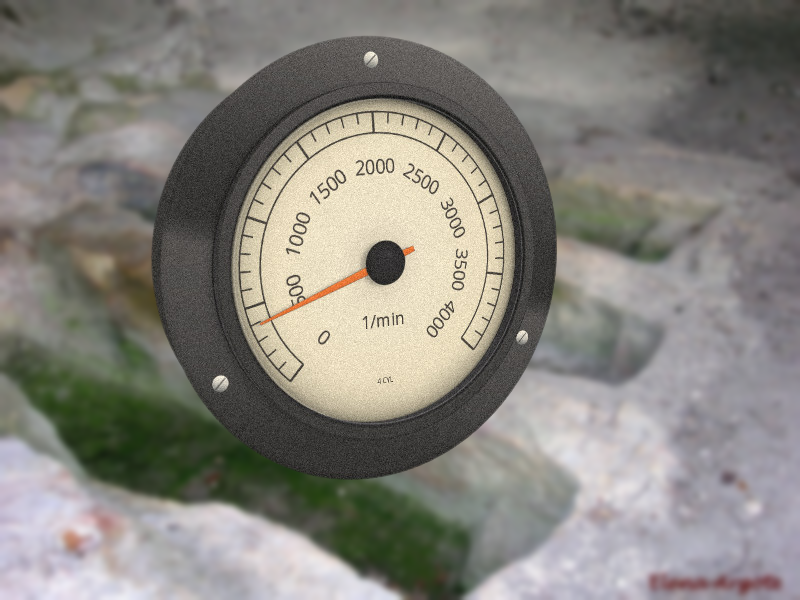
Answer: value=400 unit=rpm
